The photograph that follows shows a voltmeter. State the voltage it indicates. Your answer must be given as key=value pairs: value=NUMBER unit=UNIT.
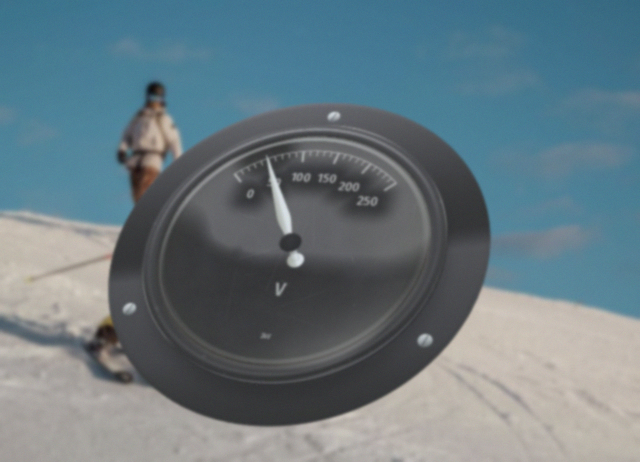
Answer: value=50 unit=V
